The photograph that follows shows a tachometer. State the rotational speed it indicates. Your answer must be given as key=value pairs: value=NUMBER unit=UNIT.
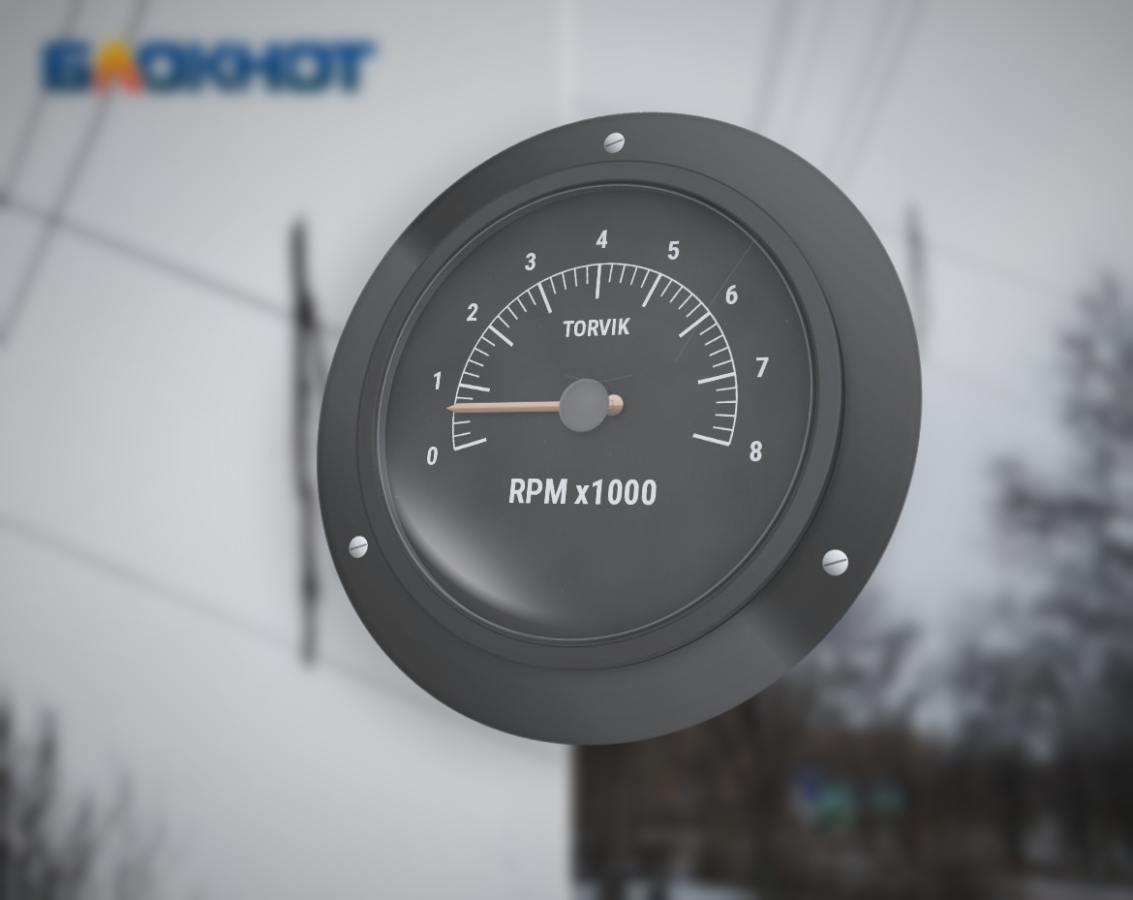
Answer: value=600 unit=rpm
